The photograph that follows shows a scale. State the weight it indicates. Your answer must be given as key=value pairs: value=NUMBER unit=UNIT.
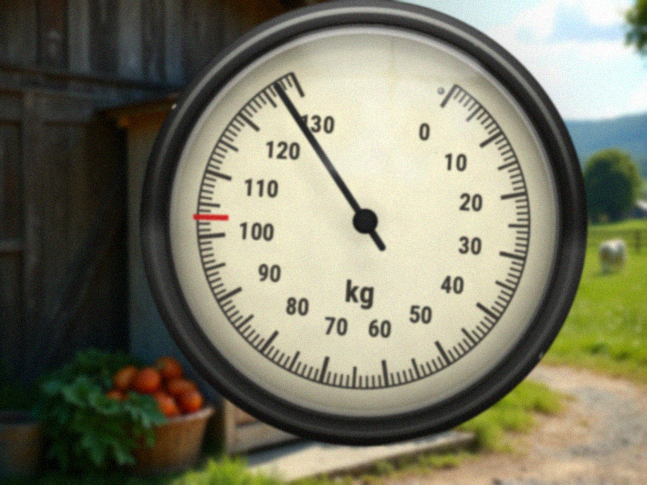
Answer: value=127 unit=kg
